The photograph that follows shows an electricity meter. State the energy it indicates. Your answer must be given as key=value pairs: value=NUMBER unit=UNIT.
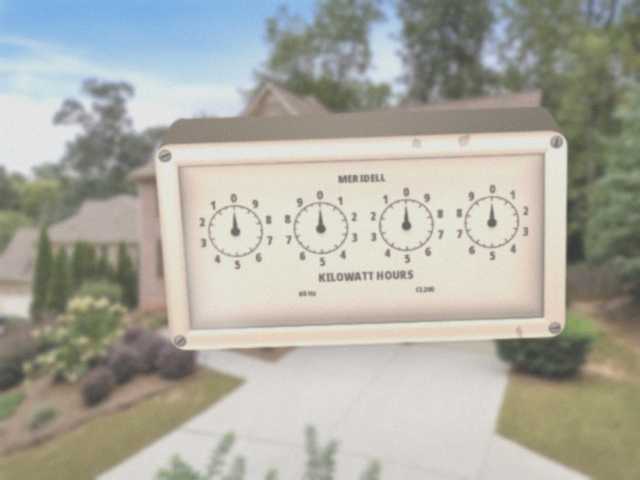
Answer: value=0 unit=kWh
